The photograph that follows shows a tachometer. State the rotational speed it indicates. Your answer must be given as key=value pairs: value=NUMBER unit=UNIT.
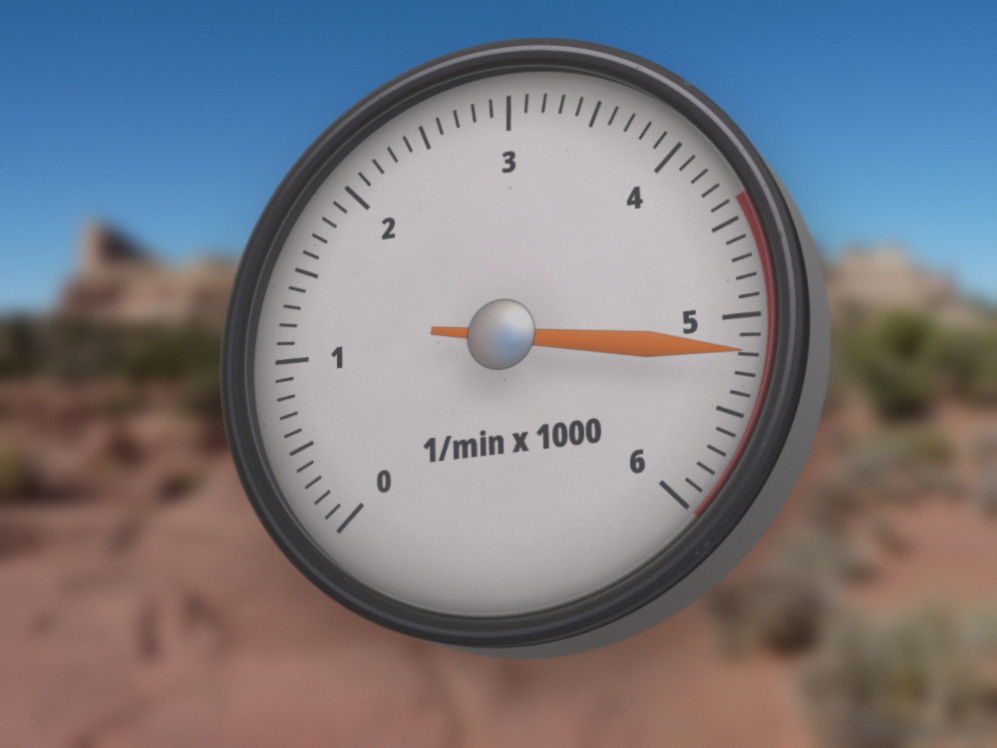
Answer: value=5200 unit=rpm
